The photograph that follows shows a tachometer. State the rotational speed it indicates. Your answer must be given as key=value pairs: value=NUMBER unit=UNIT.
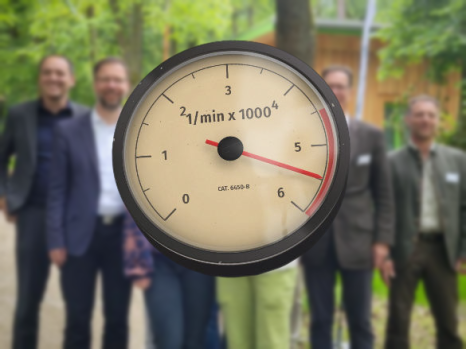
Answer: value=5500 unit=rpm
